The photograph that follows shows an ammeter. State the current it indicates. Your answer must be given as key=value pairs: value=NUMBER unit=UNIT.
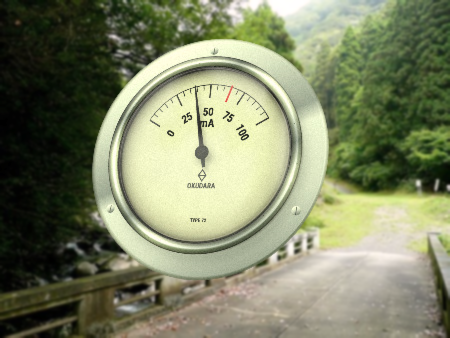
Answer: value=40 unit=mA
